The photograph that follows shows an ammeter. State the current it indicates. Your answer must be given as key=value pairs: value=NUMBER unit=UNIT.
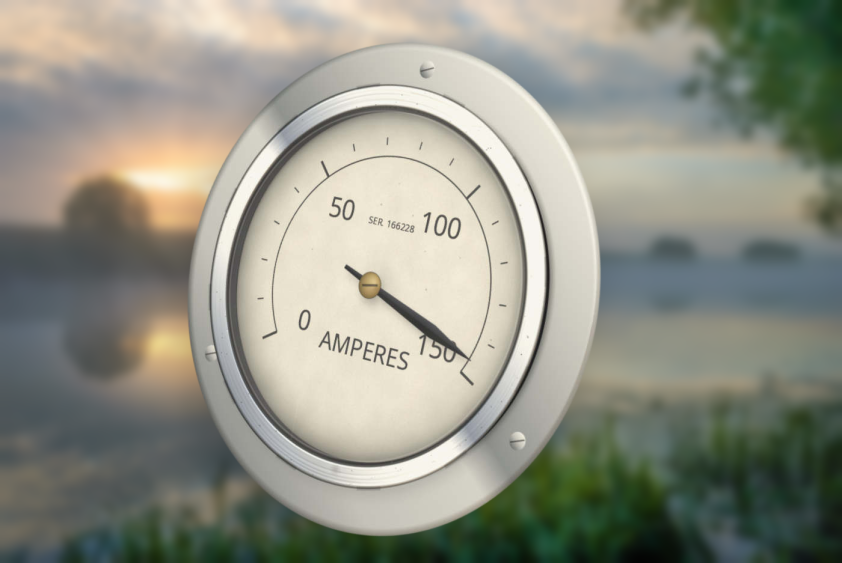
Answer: value=145 unit=A
